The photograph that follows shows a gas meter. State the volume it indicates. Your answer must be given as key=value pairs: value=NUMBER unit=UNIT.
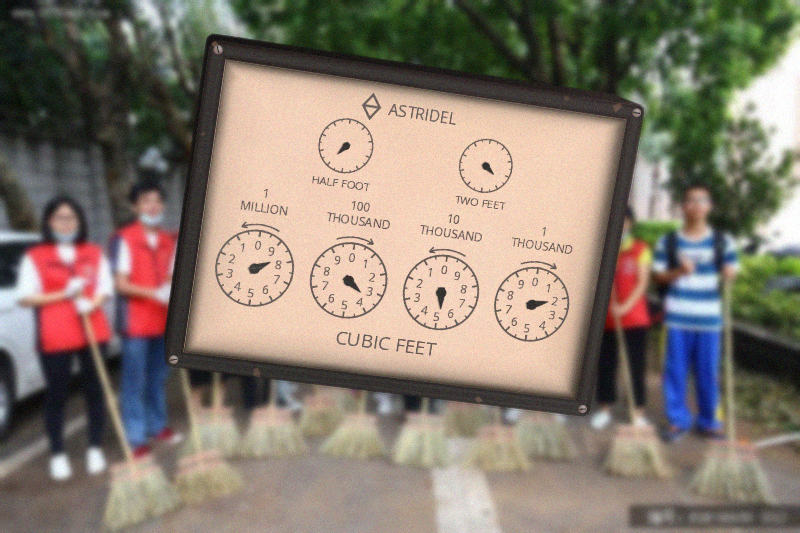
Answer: value=835200 unit=ft³
